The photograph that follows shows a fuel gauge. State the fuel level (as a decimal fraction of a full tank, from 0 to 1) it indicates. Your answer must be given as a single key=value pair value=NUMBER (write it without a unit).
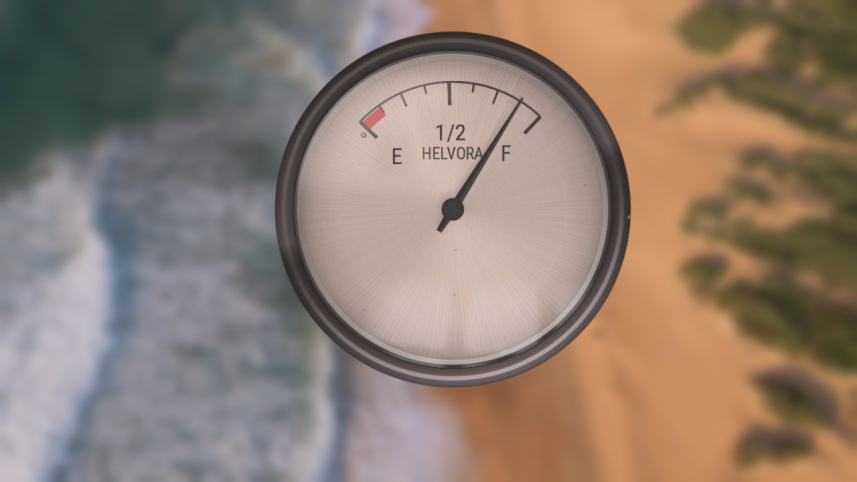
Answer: value=0.875
